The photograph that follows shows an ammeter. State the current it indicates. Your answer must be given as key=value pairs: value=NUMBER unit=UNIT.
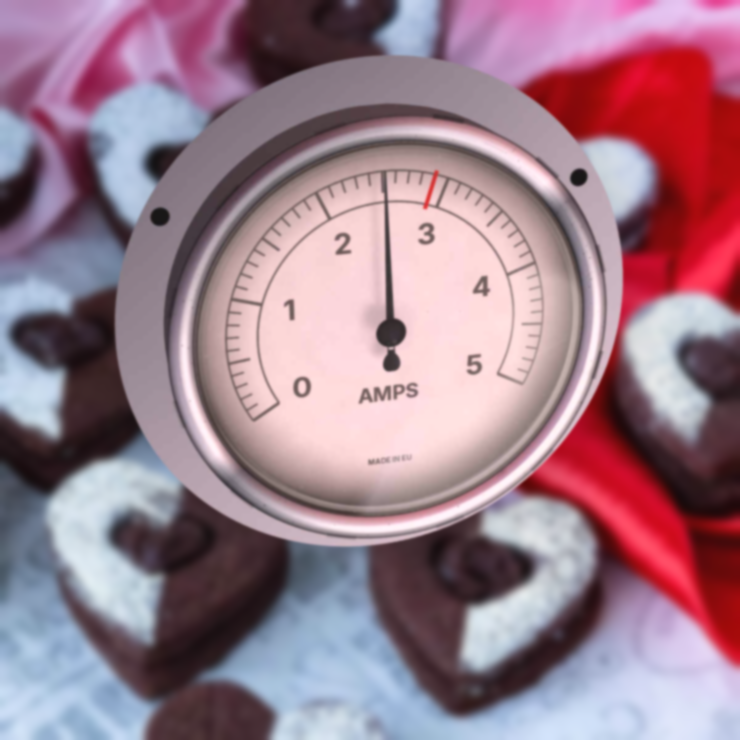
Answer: value=2.5 unit=A
